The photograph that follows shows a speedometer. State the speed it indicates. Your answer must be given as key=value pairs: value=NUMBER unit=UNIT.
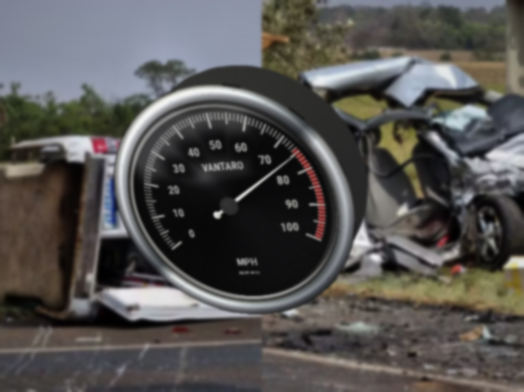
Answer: value=75 unit=mph
